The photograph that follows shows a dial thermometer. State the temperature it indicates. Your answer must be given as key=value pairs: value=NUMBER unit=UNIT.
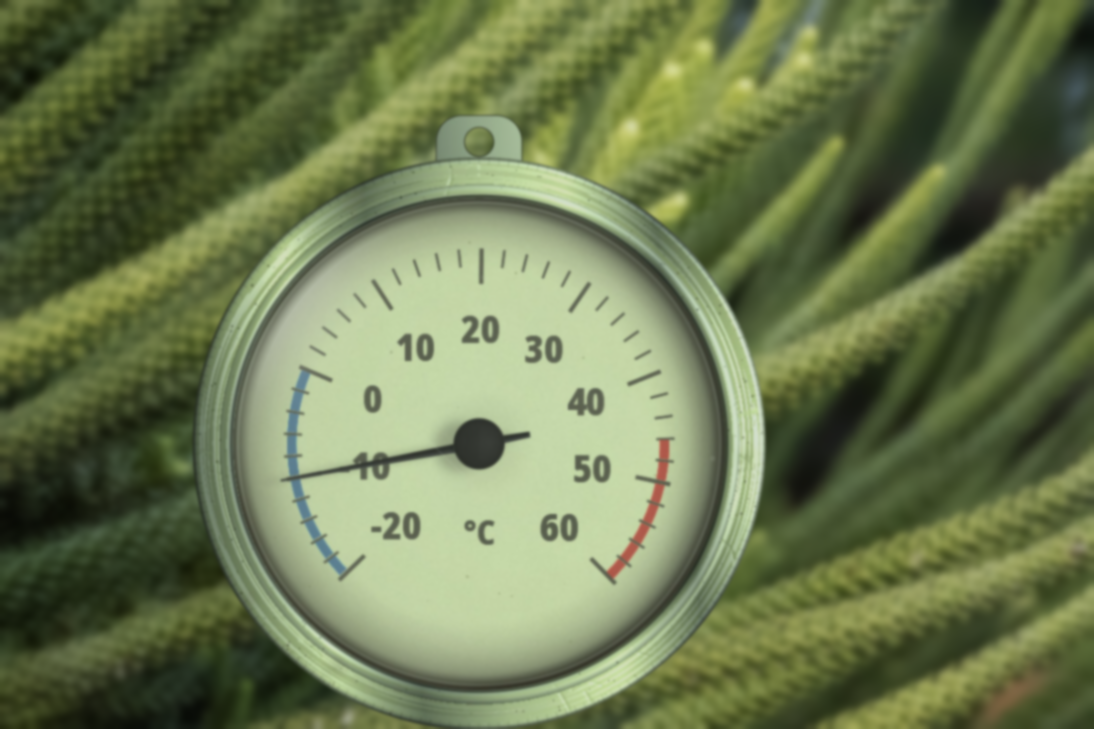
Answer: value=-10 unit=°C
